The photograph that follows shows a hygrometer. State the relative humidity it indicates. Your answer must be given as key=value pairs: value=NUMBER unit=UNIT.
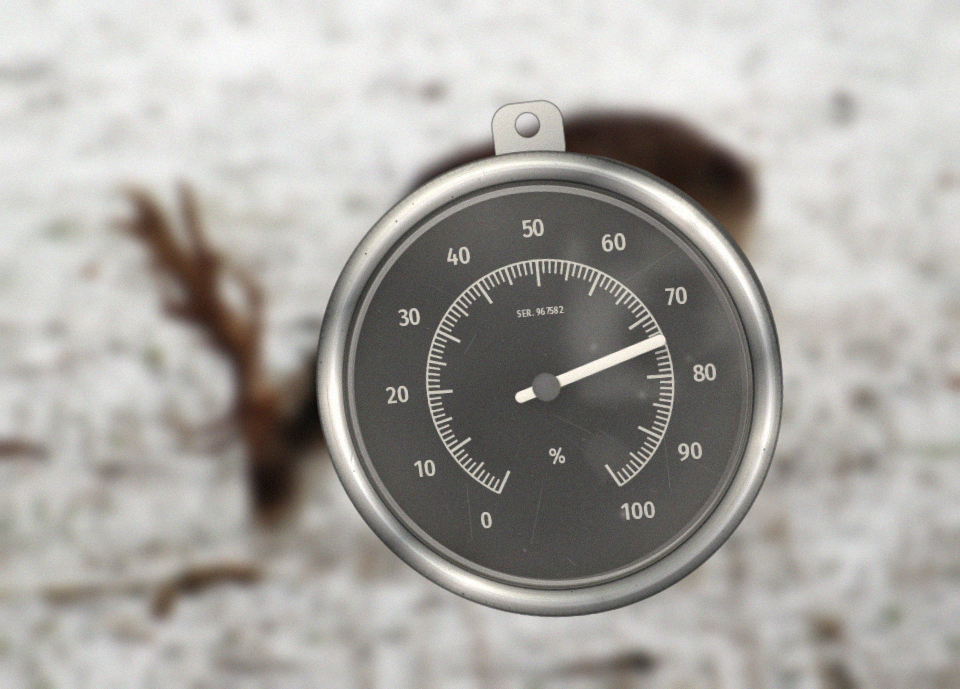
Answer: value=74 unit=%
